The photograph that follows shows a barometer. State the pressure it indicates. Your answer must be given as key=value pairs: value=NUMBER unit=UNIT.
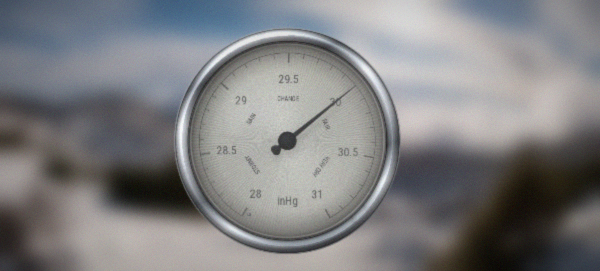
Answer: value=30 unit=inHg
